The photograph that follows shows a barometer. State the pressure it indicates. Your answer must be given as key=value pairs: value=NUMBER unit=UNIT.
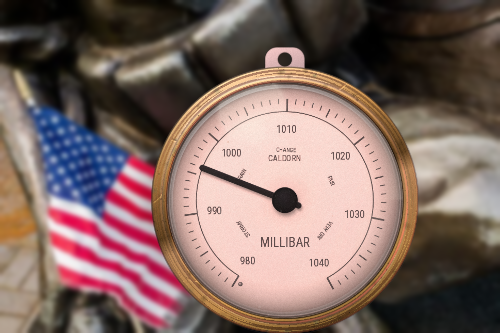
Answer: value=996 unit=mbar
